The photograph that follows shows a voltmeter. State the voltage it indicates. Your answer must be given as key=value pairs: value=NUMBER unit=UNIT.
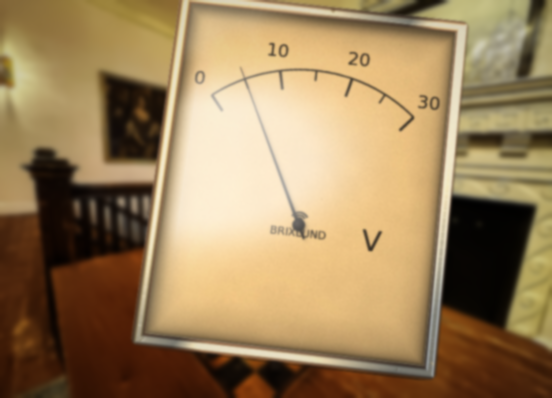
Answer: value=5 unit=V
